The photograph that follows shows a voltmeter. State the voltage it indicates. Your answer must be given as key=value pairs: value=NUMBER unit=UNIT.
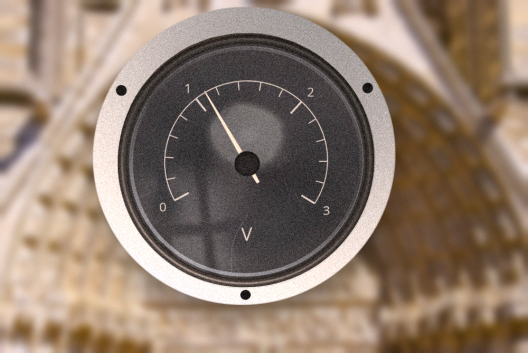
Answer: value=1.1 unit=V
